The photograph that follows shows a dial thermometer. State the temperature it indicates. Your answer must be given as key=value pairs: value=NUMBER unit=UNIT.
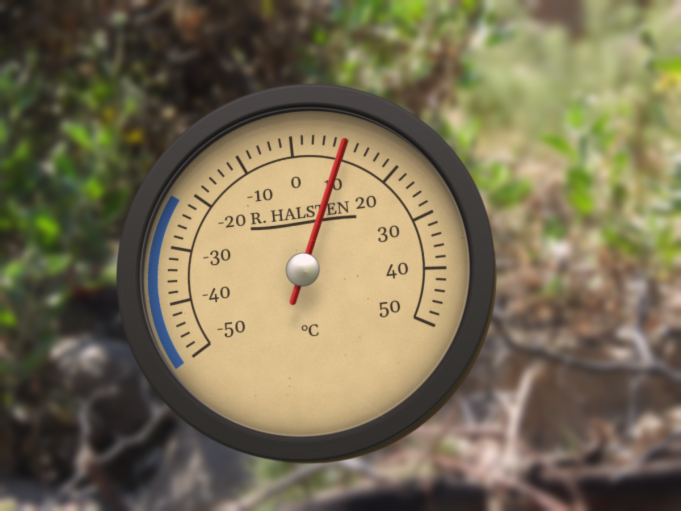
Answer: value=10 unit=°C
